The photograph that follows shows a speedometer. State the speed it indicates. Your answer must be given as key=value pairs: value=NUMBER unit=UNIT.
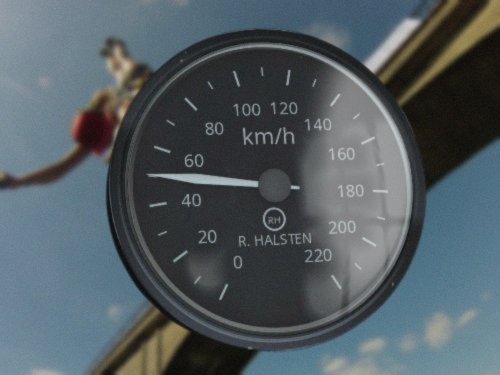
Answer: value=50 unit=km/h
